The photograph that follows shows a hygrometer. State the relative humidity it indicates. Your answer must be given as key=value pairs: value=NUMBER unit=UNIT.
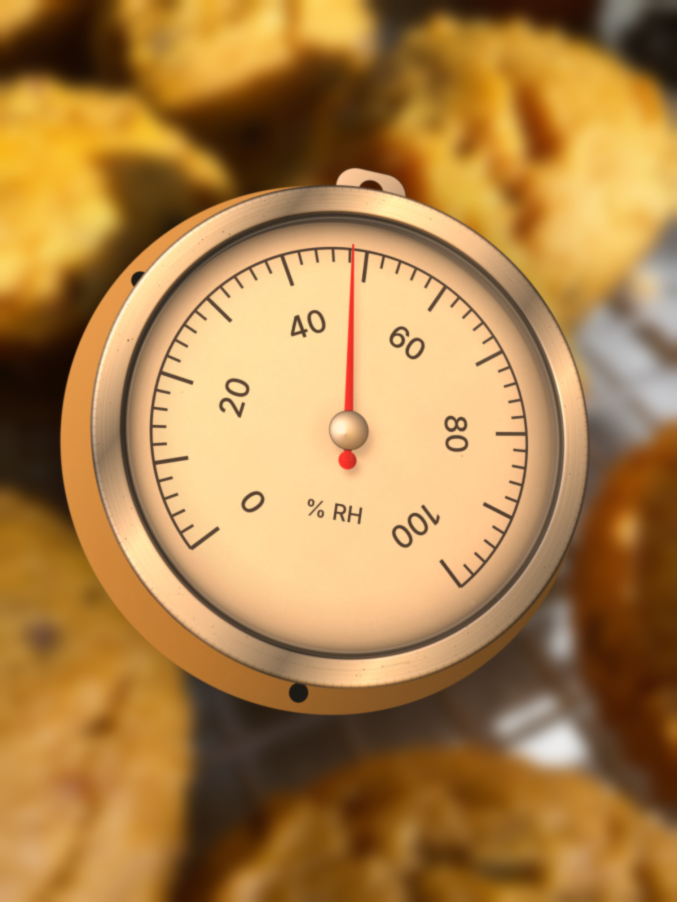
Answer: value=48 unit=%
